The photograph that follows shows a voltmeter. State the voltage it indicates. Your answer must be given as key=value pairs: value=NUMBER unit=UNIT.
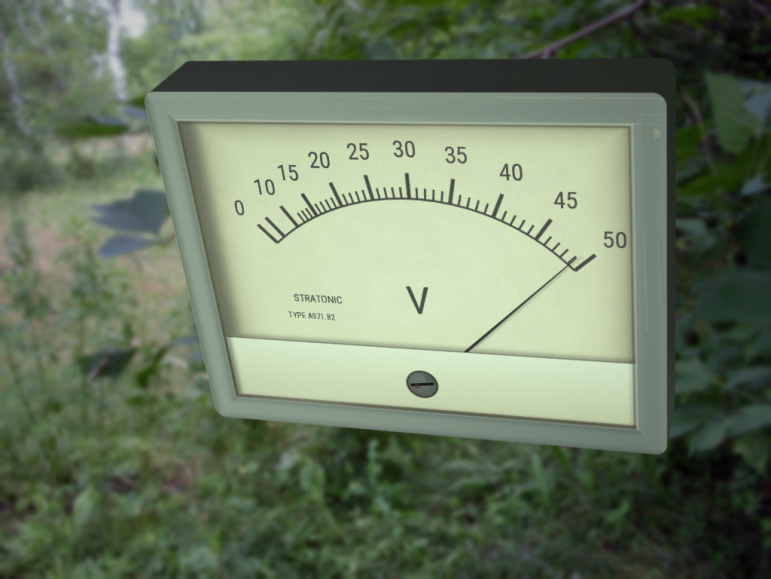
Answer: value=49 unit=V
